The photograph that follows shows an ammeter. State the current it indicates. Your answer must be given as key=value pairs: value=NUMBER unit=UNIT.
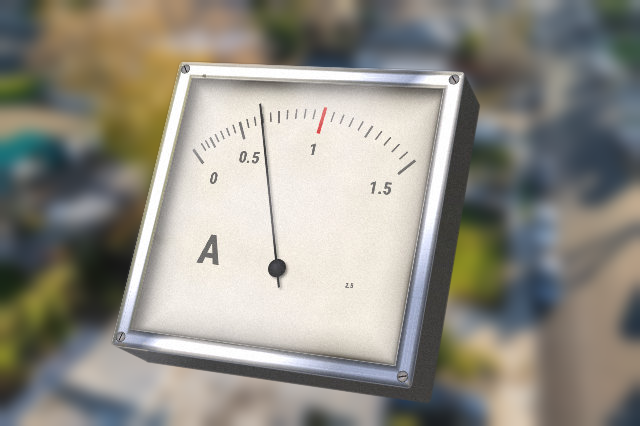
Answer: value=0.65 unit=A
